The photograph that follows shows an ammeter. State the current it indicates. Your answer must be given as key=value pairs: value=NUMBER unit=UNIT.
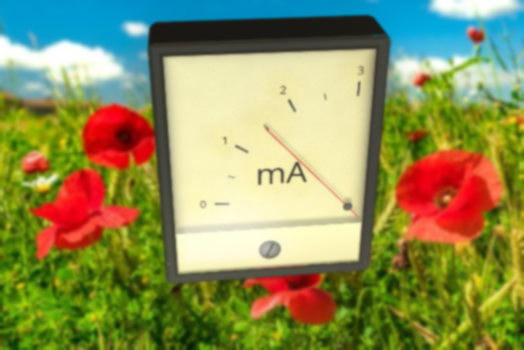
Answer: value=1.5 unit=mA
